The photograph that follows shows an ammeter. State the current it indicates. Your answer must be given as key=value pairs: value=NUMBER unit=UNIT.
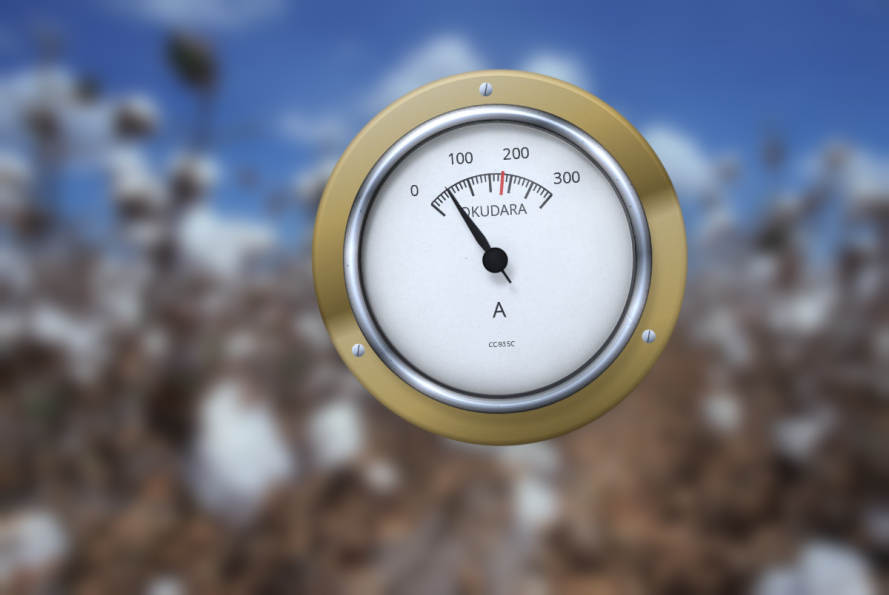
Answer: value=50 unit=A
